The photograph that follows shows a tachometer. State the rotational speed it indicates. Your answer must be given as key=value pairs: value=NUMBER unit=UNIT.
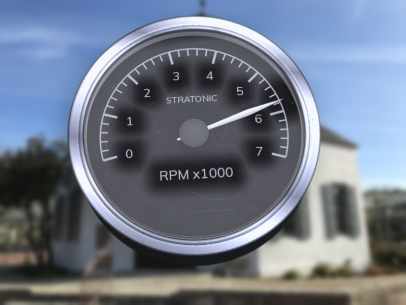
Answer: value=5800 unit=rpm
